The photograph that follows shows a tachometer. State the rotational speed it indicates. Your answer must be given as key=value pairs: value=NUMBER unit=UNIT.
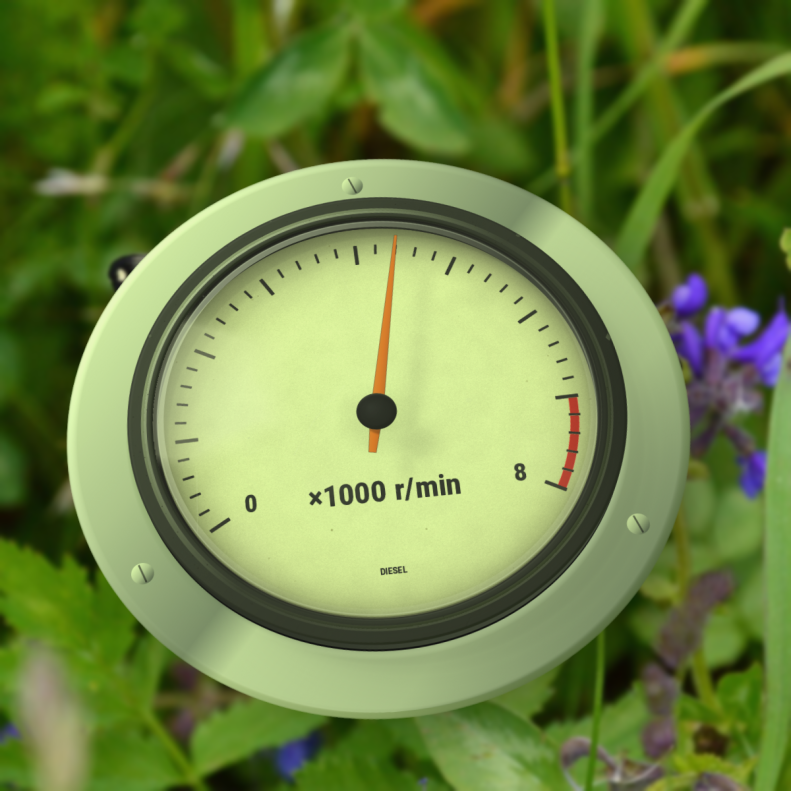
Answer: value=4400 unit=rpm
